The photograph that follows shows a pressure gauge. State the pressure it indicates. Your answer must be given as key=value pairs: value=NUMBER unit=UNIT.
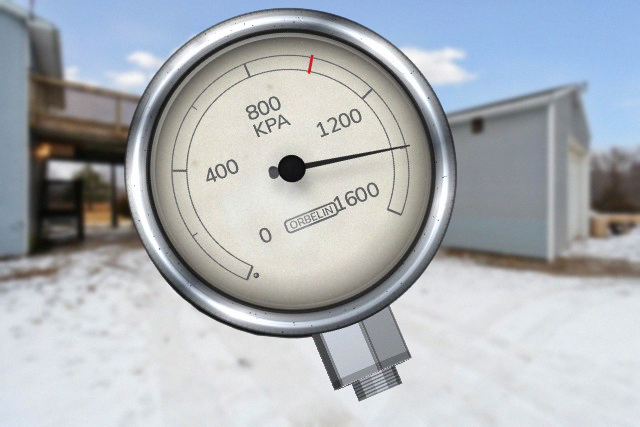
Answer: value=1400 unit=kPa
